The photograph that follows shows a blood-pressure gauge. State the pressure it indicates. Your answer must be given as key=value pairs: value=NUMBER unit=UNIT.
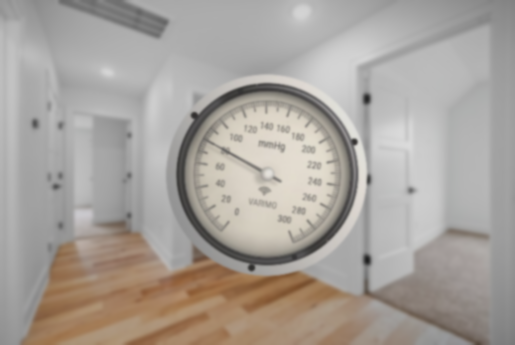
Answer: value=80 unit=mmHg
